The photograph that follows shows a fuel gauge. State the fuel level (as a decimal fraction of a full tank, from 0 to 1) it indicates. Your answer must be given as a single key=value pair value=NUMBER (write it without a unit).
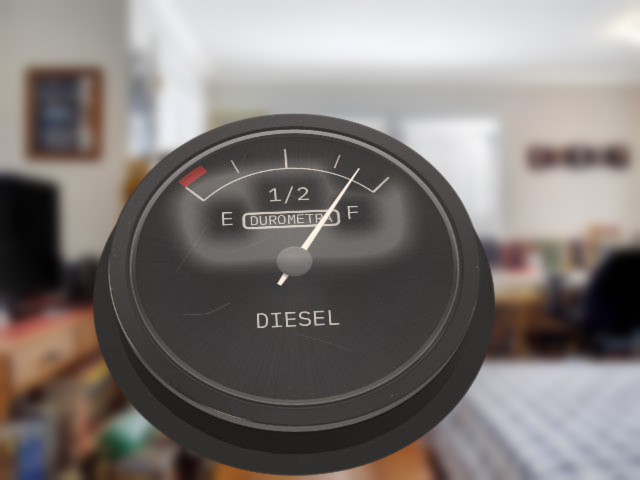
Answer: value=0.875
